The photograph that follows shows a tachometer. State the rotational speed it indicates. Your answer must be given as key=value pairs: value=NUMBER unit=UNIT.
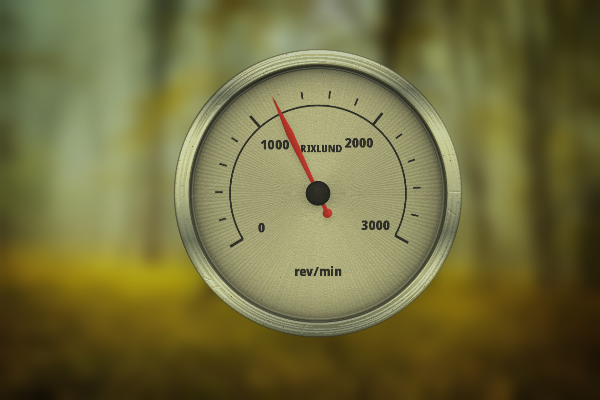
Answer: value=1200 unit=rpm
